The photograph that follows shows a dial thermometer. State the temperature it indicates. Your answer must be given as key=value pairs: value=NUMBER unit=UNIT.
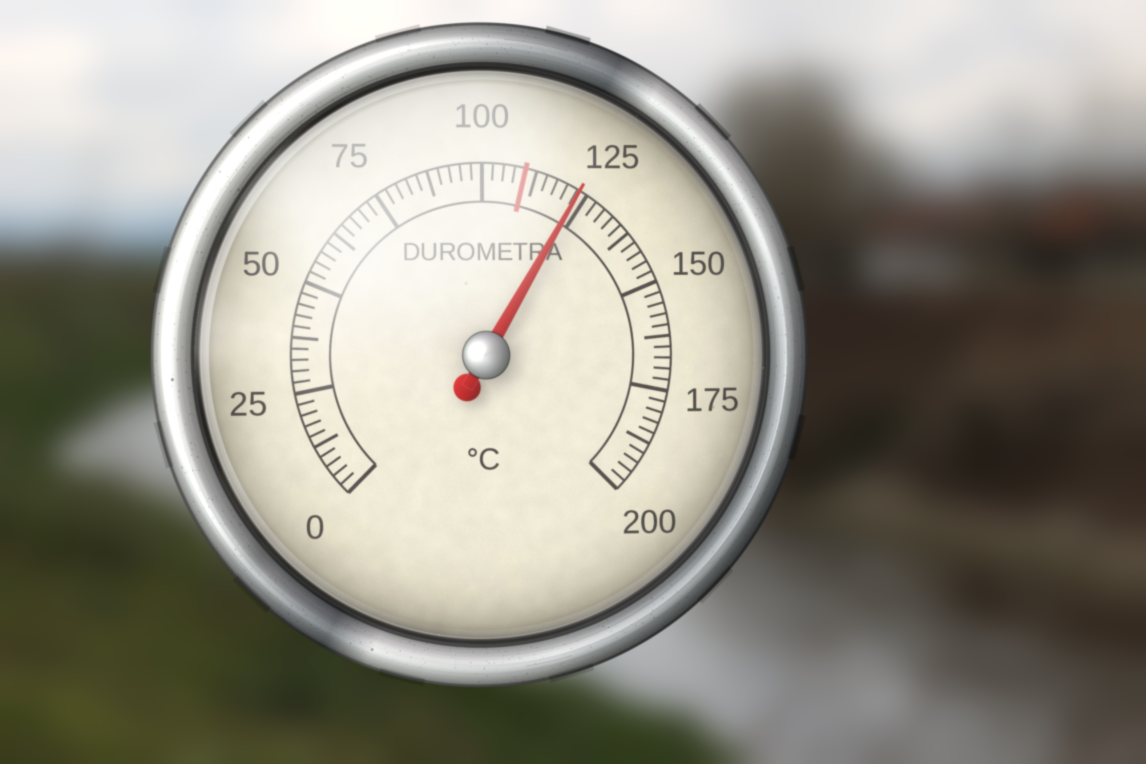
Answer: value=122.5 unit=°C
